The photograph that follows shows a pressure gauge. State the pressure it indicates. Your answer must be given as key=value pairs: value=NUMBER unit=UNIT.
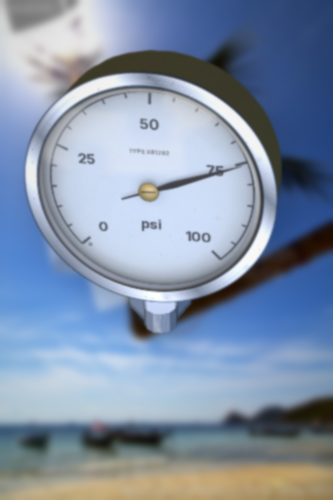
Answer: value=75 unit=psi
